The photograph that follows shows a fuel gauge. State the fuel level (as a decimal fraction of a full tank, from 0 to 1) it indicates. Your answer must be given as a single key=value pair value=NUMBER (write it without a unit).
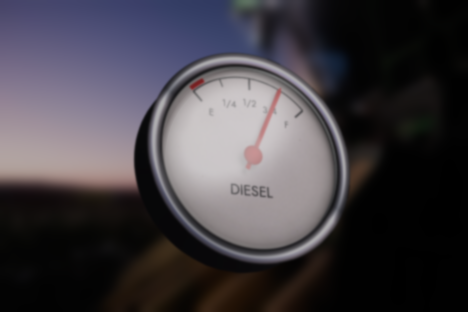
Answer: value=0.75
